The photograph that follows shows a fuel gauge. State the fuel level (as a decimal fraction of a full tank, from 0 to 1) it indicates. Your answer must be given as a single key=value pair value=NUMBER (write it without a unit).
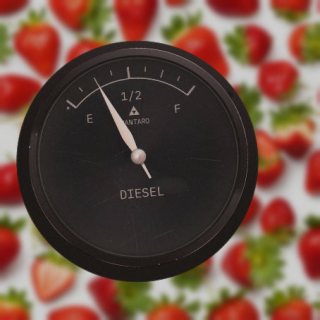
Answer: value=0.25
